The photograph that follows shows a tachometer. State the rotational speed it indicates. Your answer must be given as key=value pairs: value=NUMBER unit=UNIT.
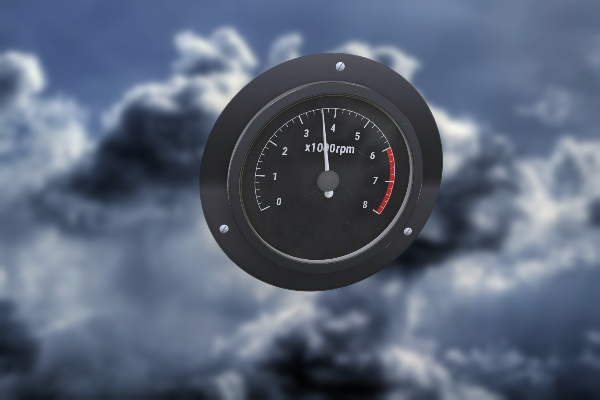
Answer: value=3600 unit=rpm
